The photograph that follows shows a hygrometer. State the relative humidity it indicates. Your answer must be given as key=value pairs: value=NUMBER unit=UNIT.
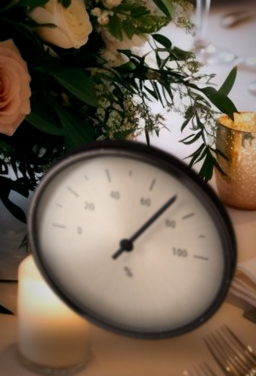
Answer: value=70 unit=%
